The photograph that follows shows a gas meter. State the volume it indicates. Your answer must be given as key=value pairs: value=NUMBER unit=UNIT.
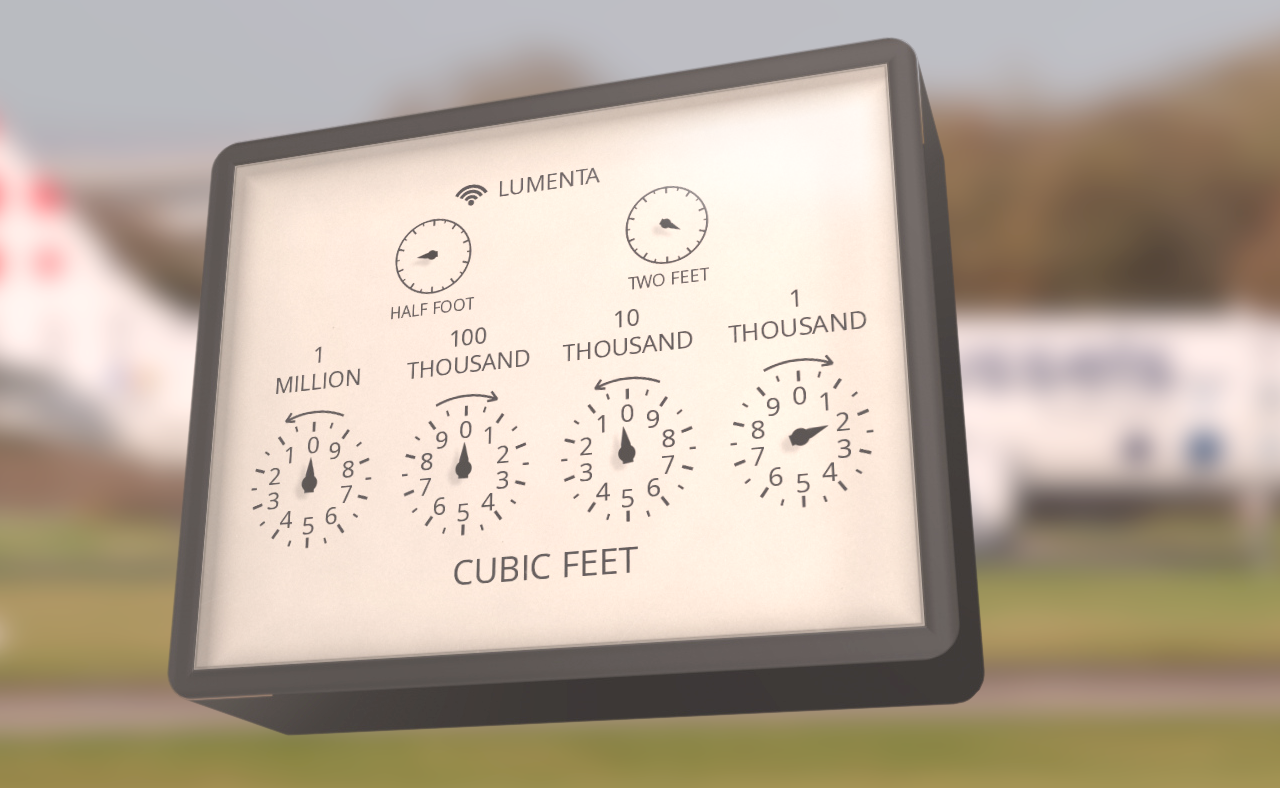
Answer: value=200 unit=ft³
